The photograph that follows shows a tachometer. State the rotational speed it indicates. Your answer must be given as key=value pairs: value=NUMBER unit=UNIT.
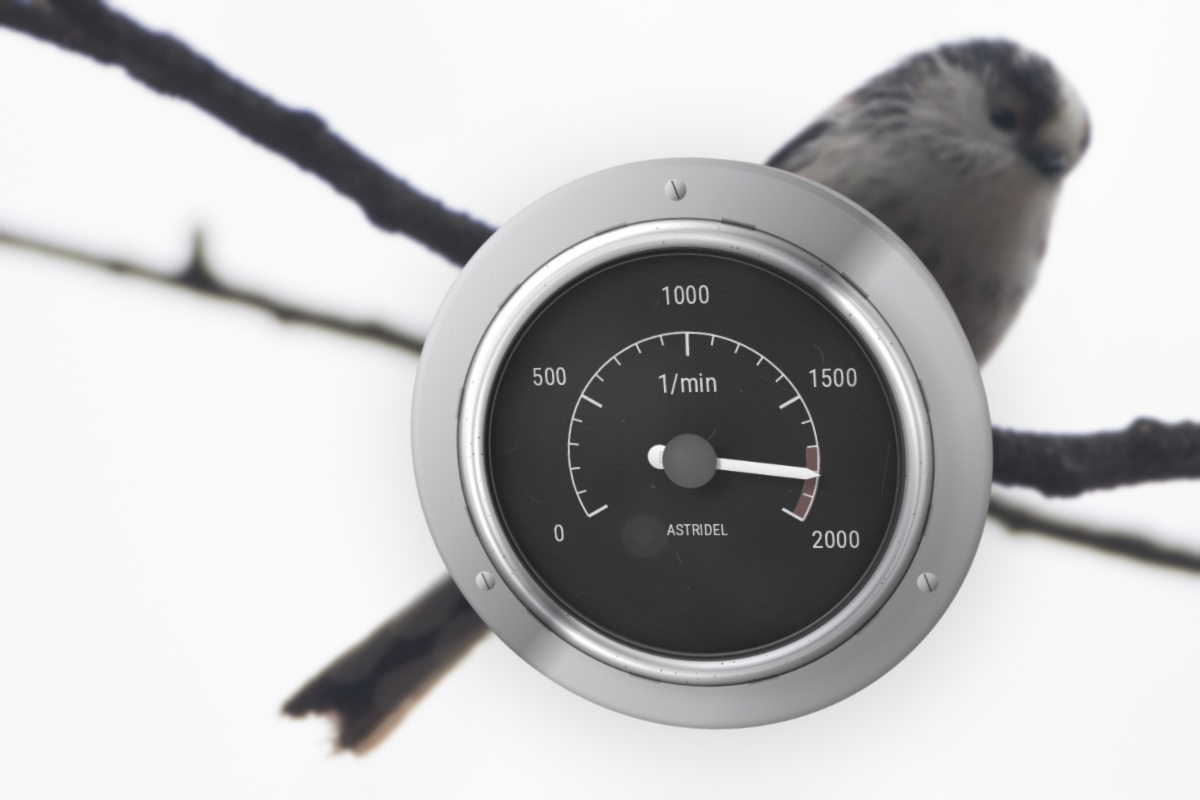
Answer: value=1800 unit=rpm
